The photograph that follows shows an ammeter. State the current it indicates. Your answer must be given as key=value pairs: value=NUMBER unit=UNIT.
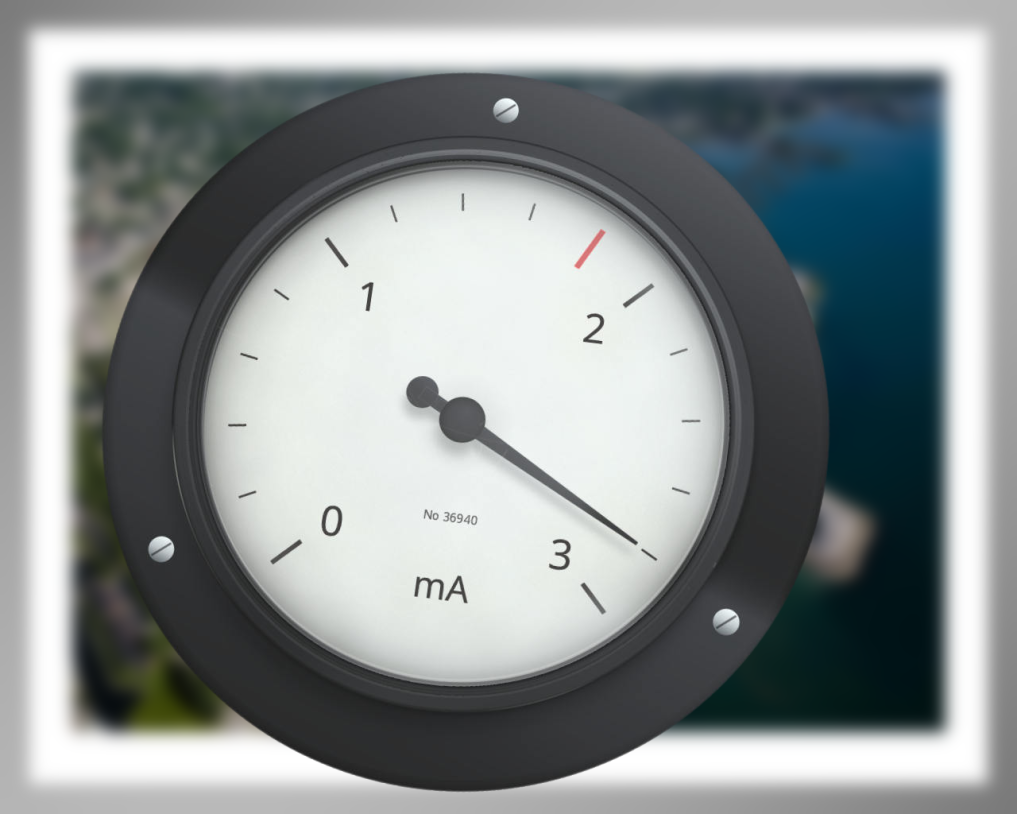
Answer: value=2.8 unit=mA
